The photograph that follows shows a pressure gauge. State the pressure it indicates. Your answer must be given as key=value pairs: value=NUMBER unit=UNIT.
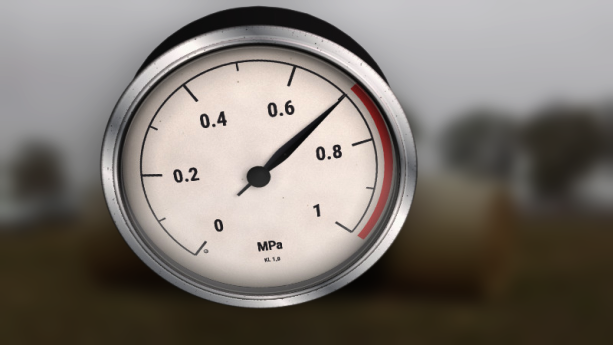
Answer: value=0.7 unit=MPa
